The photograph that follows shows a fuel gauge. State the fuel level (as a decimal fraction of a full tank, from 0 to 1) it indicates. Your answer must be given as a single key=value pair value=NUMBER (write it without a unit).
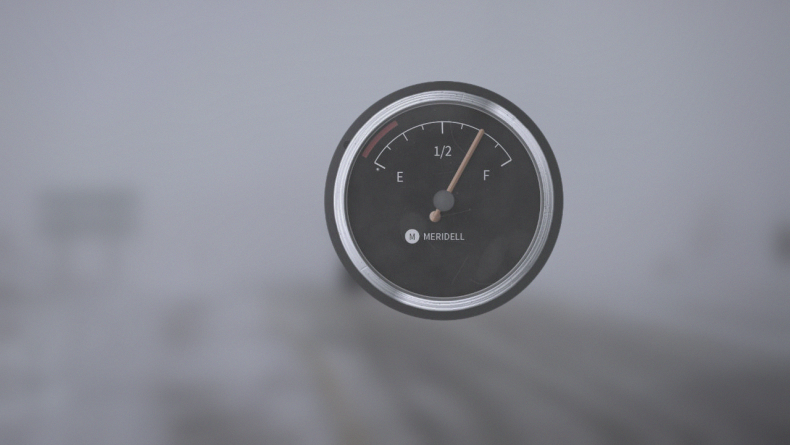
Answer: value=0.75
